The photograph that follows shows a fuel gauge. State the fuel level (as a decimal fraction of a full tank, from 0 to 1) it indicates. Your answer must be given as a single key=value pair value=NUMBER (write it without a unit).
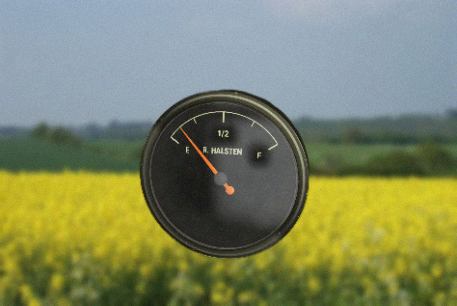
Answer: value=0.125
